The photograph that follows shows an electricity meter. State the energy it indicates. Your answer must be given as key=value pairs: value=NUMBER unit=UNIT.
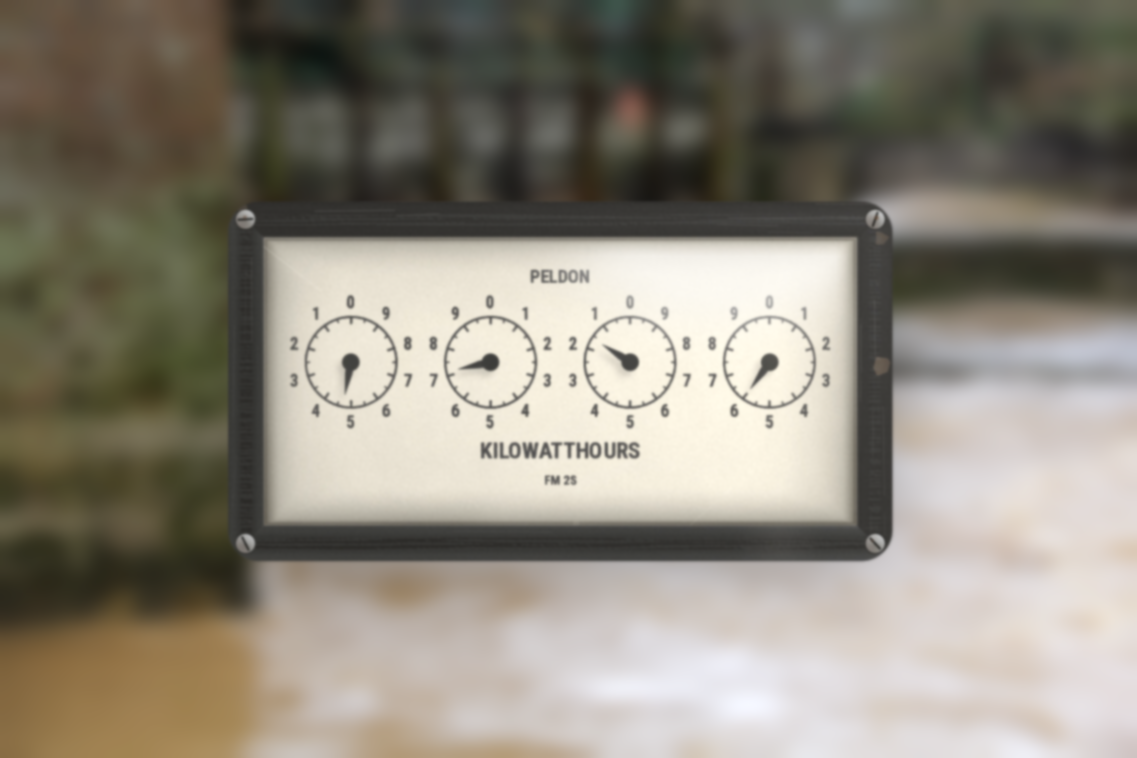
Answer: value=4716 unit=kWh
